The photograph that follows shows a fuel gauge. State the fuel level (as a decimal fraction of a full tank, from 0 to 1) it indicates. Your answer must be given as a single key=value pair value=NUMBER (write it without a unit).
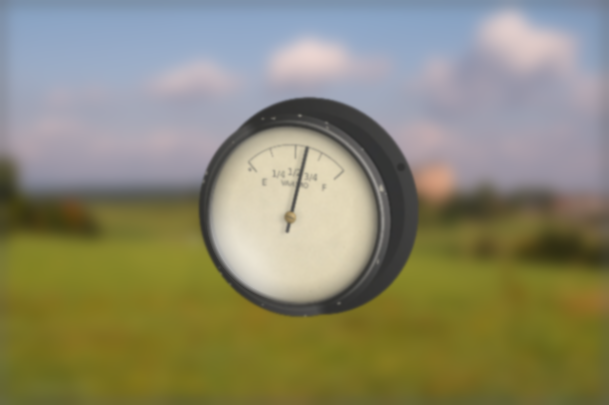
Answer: value=0.625
